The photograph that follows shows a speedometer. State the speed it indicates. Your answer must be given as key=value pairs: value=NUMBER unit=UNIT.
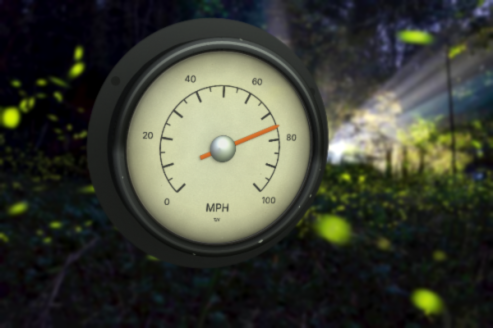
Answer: value=75 unit=mph
